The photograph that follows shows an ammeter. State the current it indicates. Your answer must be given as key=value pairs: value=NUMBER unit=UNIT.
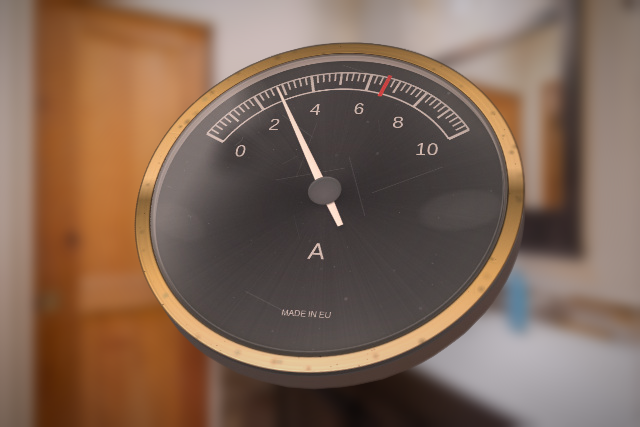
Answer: value=2.8 unit=A
